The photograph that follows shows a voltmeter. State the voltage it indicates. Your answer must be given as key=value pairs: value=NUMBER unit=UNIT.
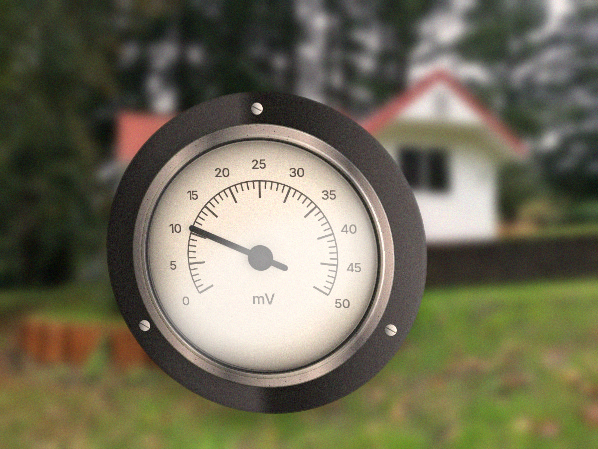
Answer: value=11 unit=mV
